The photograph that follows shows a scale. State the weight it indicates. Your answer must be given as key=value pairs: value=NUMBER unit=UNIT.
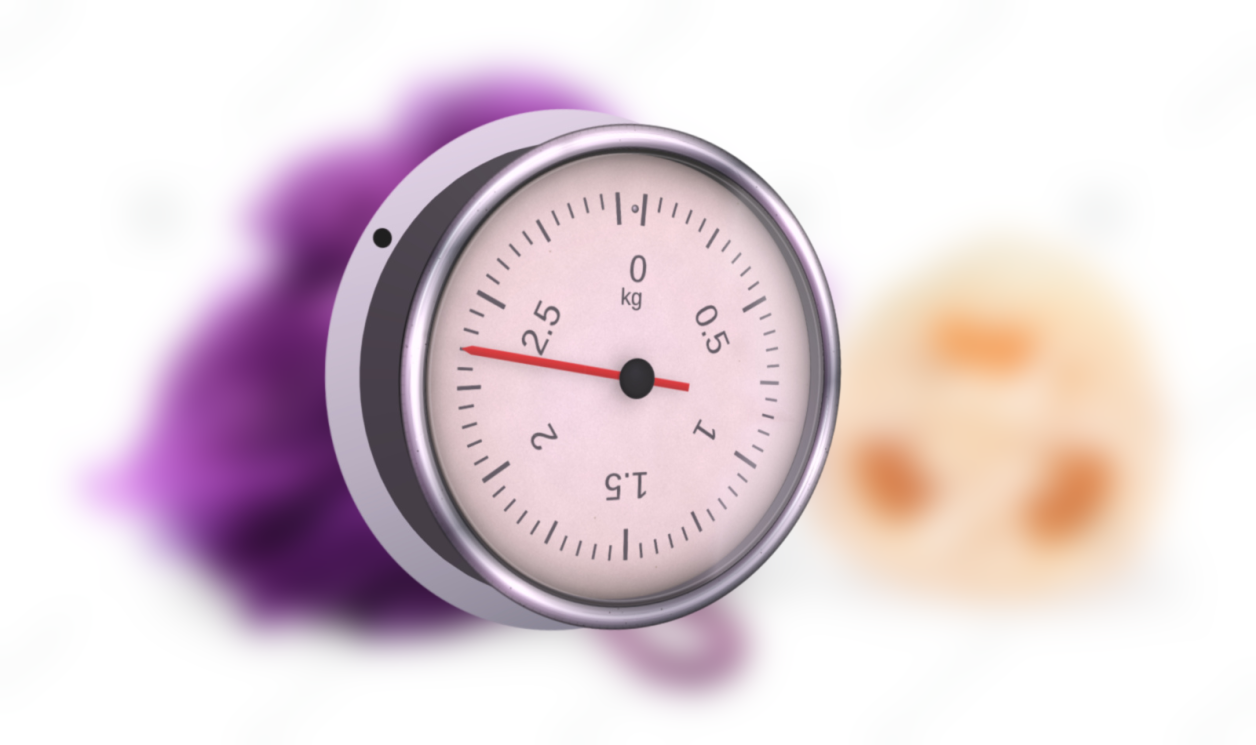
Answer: value=2.35 unit=kg
